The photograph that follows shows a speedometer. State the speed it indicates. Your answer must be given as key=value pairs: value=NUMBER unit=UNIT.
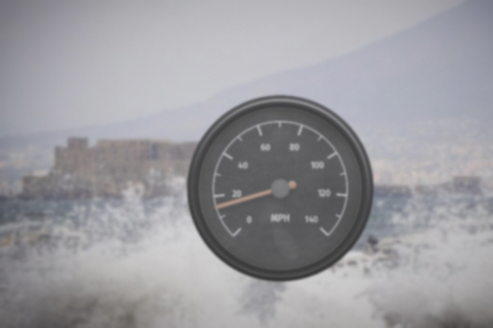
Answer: value=15 unit=mph
